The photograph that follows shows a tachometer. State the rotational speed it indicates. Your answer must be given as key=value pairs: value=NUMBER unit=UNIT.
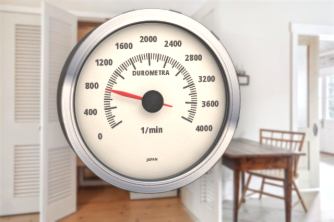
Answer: value=800 unit=rpm
